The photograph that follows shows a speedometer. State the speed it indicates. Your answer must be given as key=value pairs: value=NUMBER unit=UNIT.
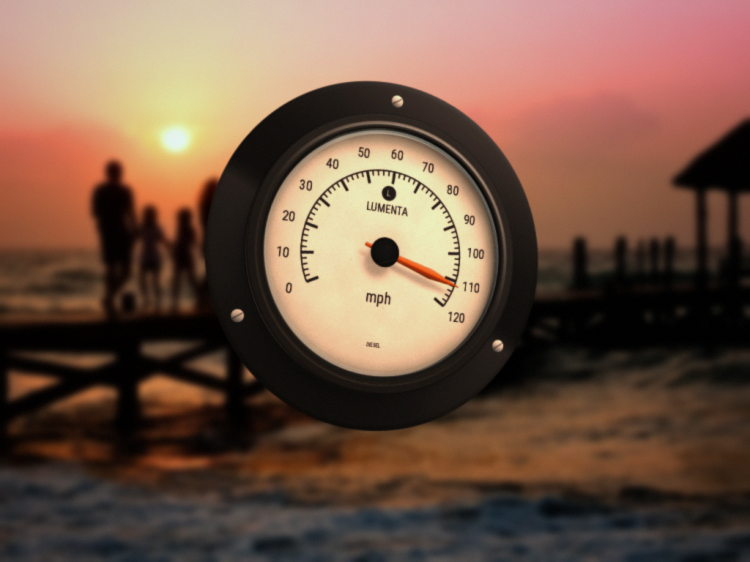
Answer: value=112 unit=mph
